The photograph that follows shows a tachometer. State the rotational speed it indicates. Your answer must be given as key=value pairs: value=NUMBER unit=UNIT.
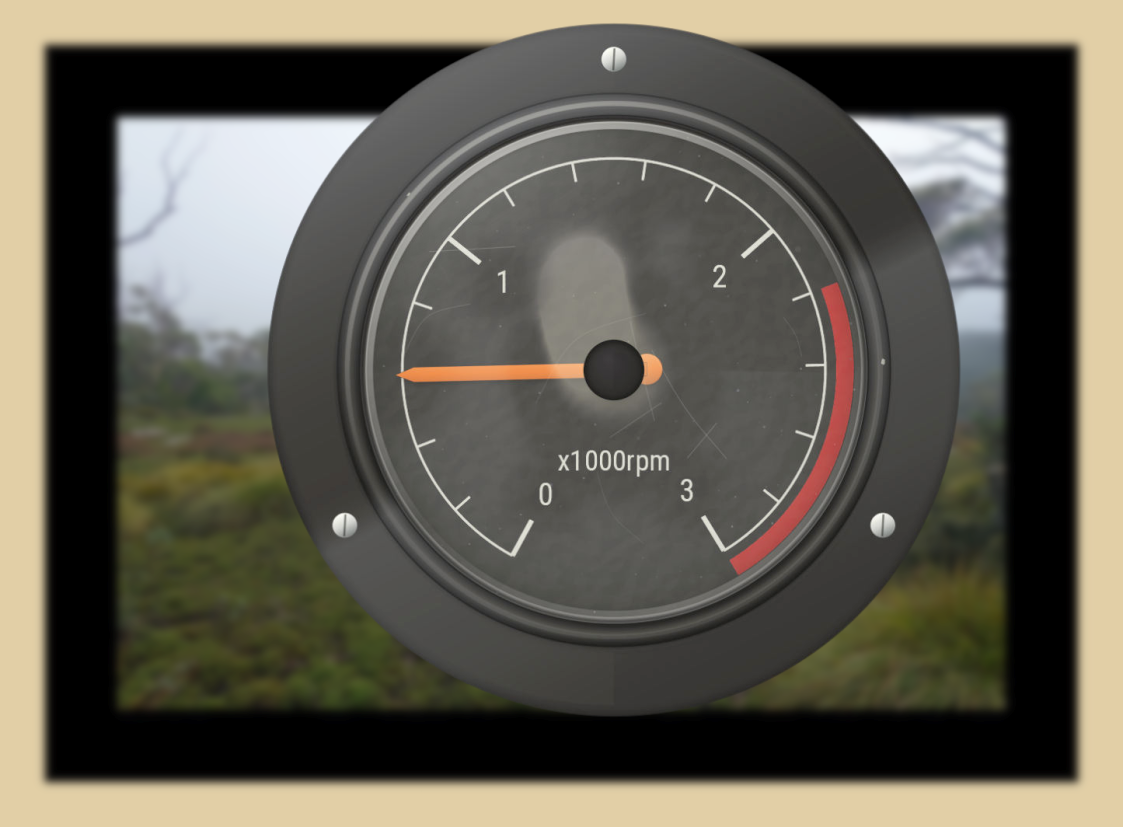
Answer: value=600 unit=rpm
